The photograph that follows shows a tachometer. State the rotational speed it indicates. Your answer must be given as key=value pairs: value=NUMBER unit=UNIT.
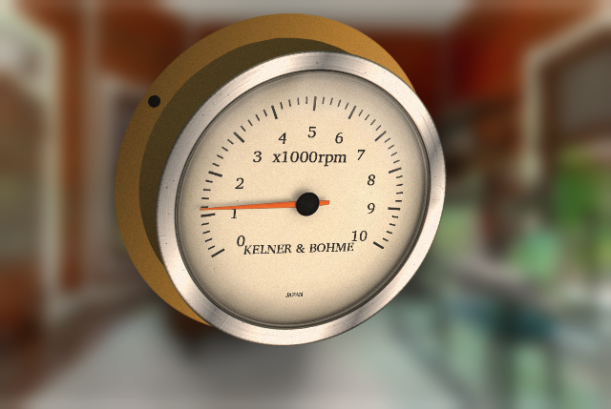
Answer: value=1200 unit=rpm
